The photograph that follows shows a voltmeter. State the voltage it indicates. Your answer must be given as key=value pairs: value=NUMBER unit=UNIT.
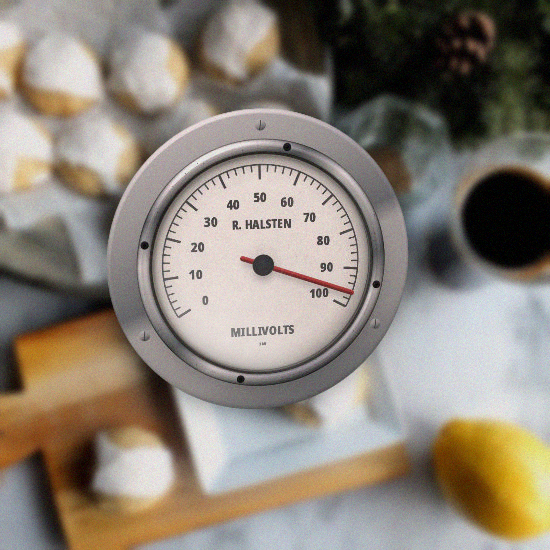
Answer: value=96 unit=mV
